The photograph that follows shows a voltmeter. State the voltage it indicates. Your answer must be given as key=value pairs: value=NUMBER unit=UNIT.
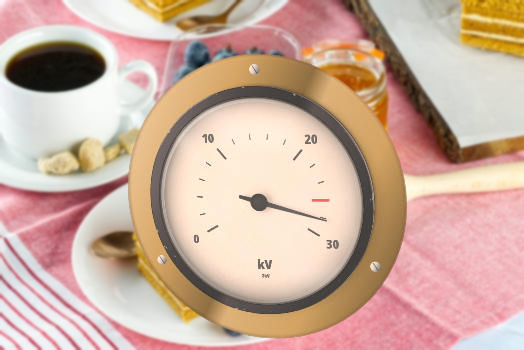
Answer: value=28 unit=kV
